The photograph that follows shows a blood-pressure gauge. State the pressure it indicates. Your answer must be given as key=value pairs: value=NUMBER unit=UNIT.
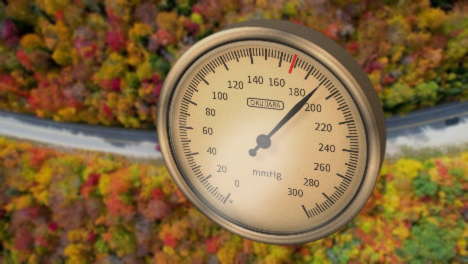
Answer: value=190 unit=mmHg
